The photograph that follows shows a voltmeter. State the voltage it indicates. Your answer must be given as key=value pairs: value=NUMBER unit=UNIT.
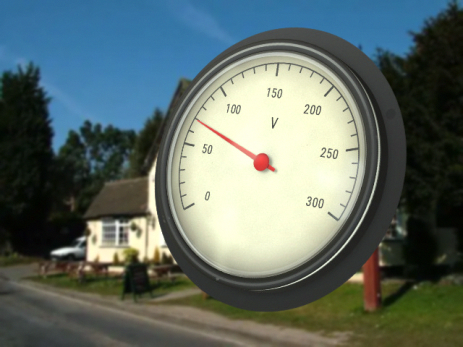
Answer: value=70 unit=V
